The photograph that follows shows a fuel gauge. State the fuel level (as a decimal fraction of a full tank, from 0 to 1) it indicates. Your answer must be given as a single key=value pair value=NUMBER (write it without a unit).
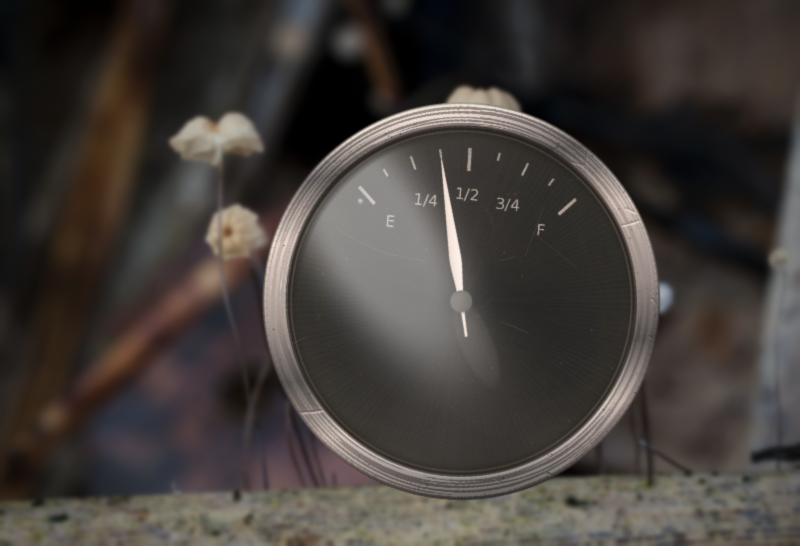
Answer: value=0.375
